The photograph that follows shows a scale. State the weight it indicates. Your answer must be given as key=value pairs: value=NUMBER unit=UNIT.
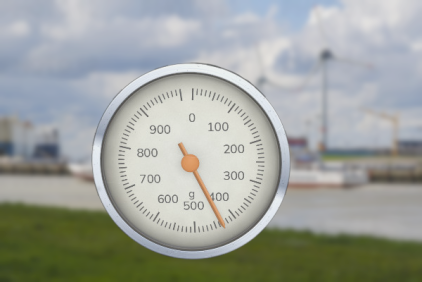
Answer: value=430 unit=g
